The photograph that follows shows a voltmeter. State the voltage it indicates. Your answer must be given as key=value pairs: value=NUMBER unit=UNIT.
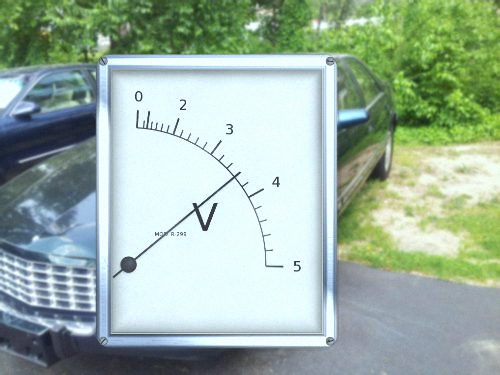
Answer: value=3.6 unit=V
